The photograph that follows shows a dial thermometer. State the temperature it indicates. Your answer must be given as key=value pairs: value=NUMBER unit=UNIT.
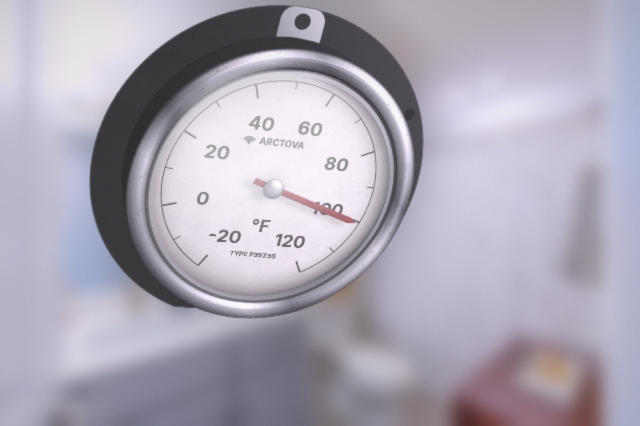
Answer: value=100 unit=°F
